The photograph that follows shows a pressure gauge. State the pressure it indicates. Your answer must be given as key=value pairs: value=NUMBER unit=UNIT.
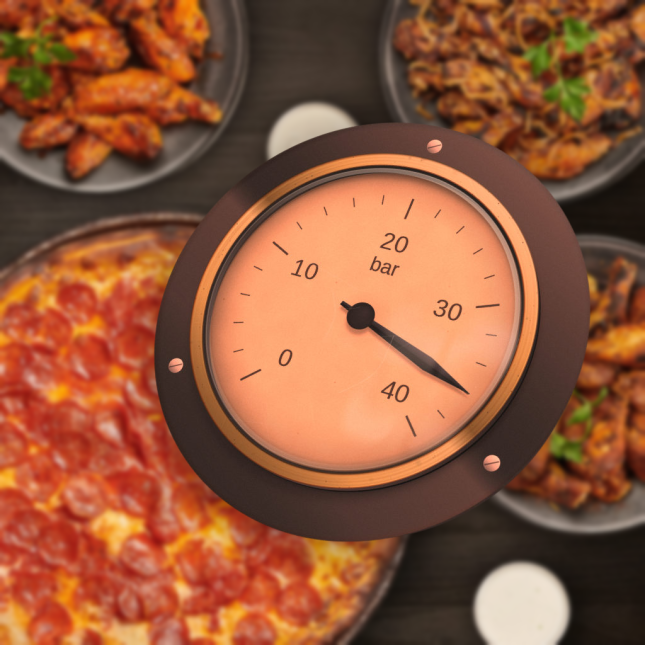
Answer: value=36 unit=bar
